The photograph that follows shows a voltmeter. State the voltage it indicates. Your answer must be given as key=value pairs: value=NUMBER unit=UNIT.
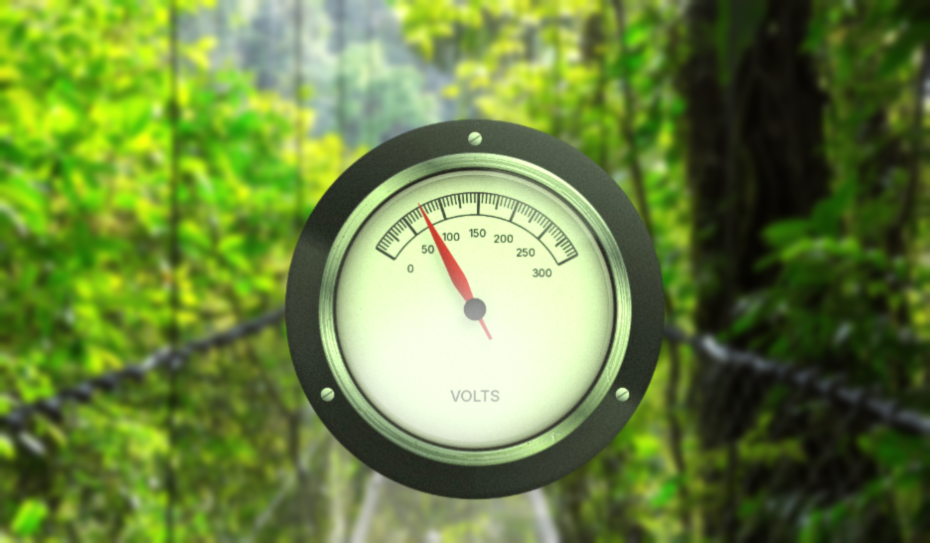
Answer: value=75 unit=V
